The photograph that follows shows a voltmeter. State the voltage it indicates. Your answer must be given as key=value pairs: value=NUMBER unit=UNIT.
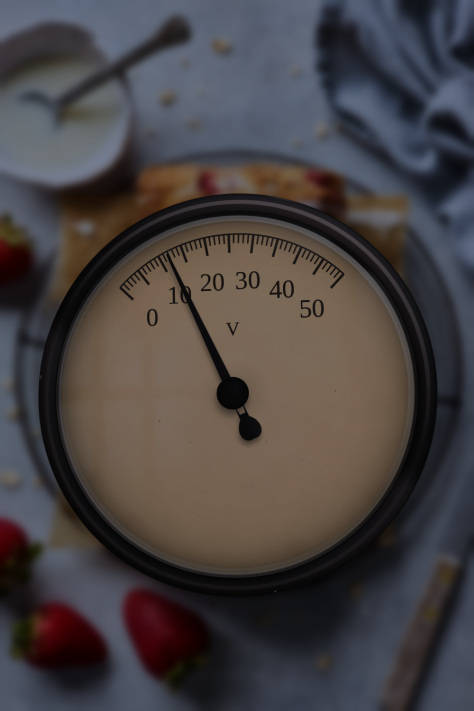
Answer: value=12 unit=V
